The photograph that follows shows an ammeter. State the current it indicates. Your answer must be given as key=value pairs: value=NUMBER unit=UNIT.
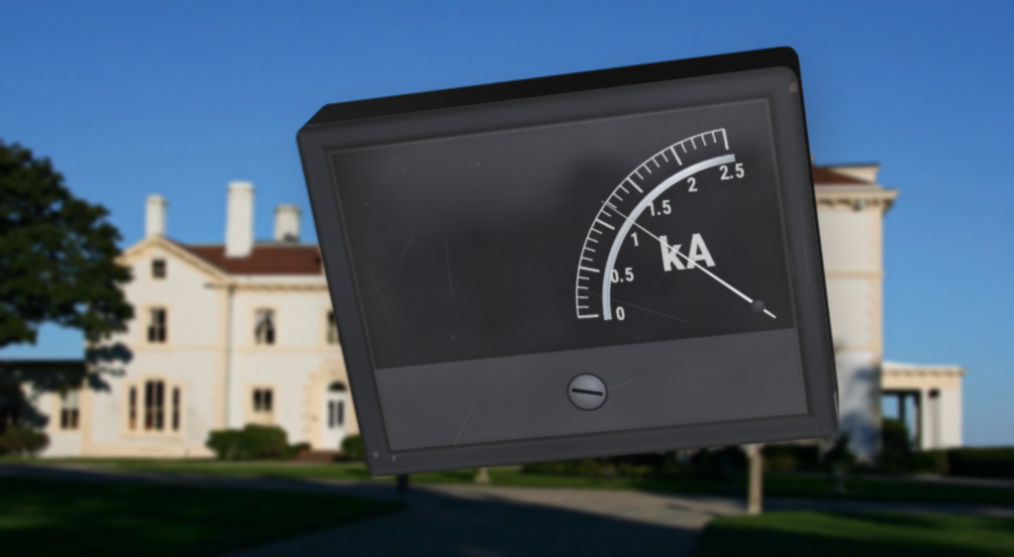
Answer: value=1.2 unit=kA
